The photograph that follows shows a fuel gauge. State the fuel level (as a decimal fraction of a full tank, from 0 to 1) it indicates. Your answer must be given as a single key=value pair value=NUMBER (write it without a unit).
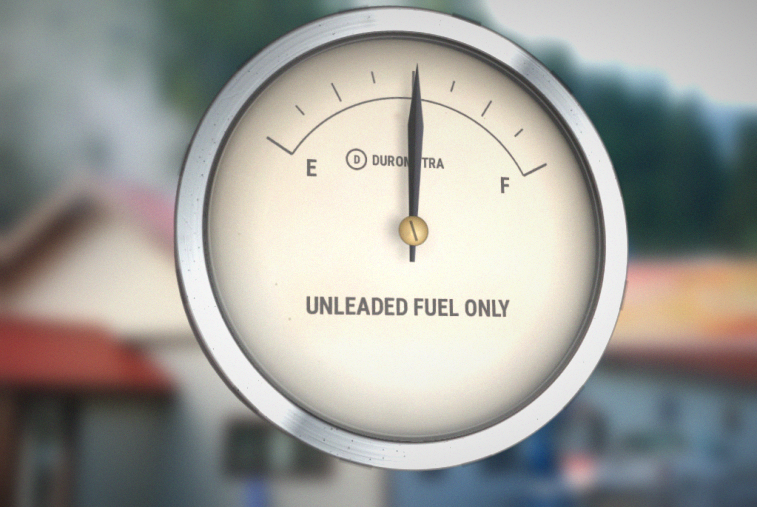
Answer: value=0.5
